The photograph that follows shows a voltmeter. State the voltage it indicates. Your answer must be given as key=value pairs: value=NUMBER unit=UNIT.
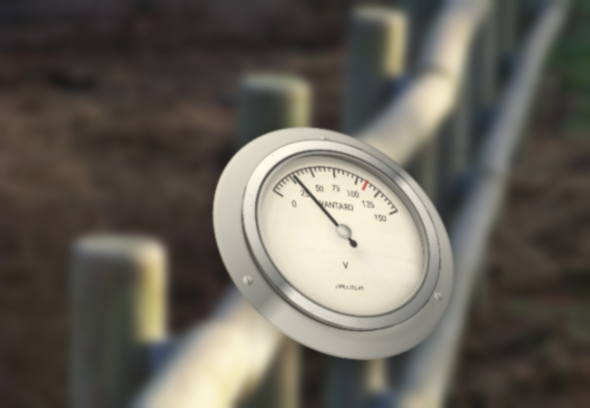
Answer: value=25 unit=V
